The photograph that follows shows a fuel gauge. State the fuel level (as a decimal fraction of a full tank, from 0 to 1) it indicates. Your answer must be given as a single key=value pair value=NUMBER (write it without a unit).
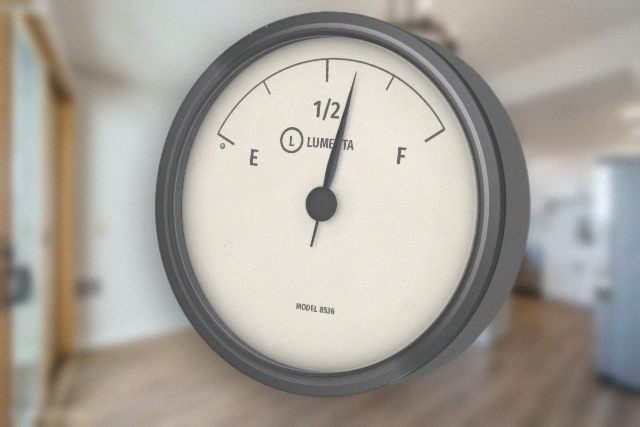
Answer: value=0.625
